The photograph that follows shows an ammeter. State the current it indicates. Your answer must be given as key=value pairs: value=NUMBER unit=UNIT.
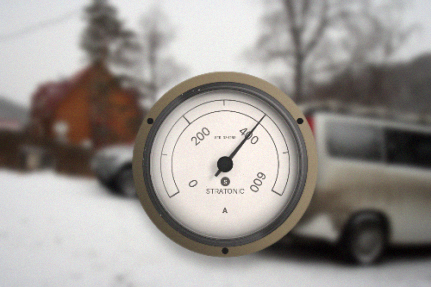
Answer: value=400 unit=A
